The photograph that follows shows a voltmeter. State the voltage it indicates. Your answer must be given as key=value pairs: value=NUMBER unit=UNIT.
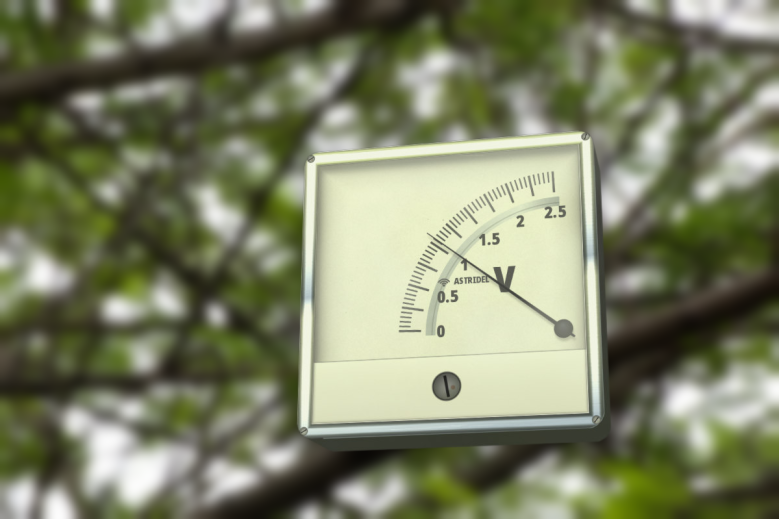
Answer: value=1.05 unit=V
